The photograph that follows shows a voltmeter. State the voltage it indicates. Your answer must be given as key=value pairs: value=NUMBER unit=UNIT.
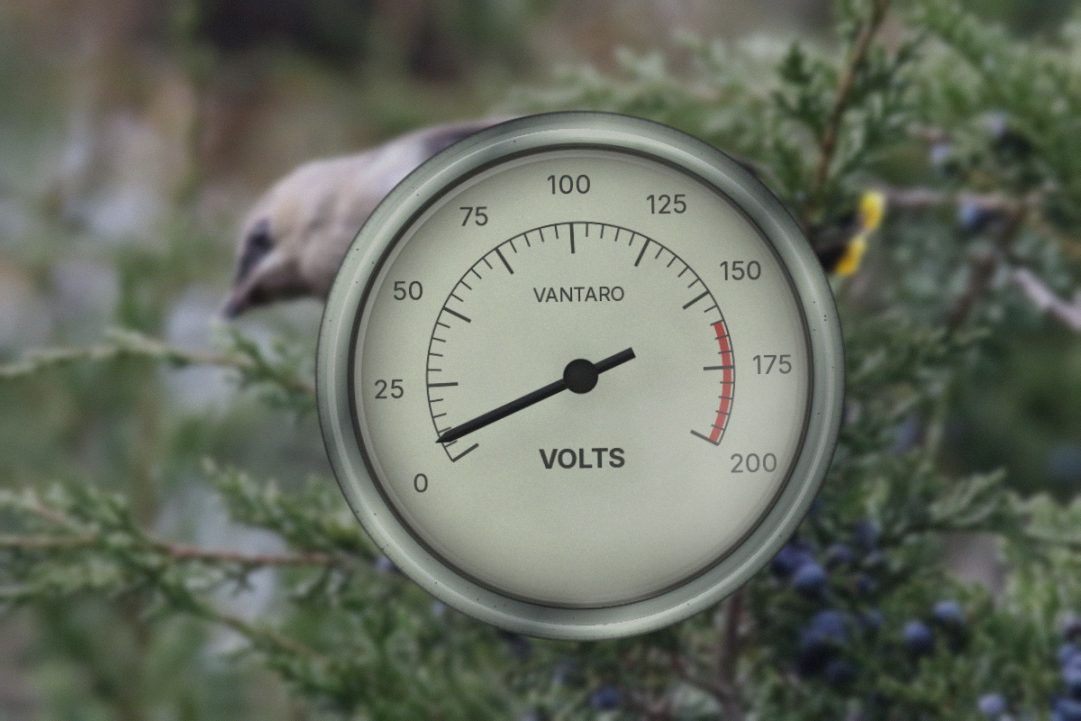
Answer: value=7.5 unit=V
